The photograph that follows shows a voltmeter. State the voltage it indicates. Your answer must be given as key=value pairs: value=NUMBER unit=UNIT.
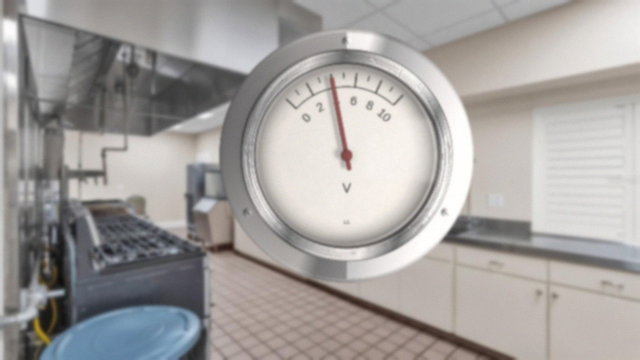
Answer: value=4 unit=V
